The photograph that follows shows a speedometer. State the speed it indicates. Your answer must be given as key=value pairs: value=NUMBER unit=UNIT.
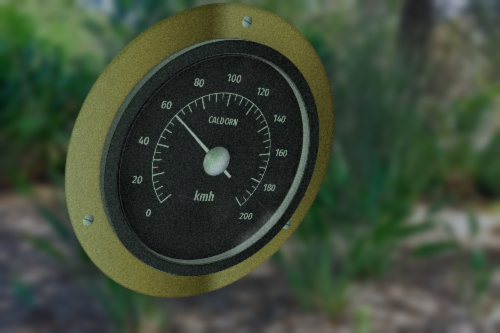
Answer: value=60 unit=km/h
